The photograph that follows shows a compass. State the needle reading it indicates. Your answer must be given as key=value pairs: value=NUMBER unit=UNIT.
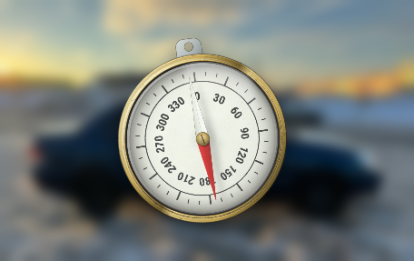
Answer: value=175 unit=°
